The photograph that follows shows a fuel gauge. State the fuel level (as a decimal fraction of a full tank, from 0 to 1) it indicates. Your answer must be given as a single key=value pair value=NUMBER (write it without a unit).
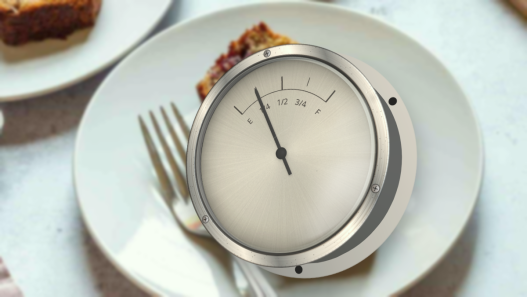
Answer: value=0.25
